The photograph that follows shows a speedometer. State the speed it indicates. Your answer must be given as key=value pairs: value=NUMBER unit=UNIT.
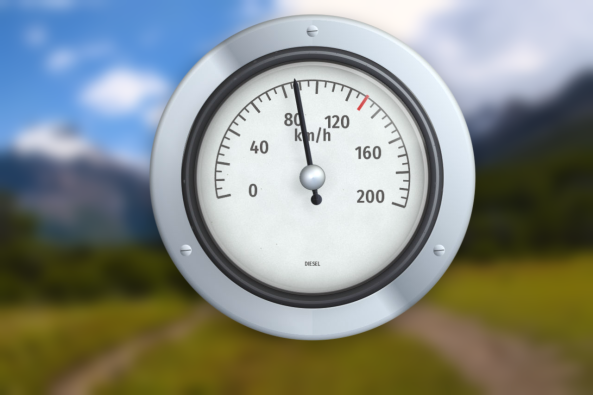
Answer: value=87.5 unit=km/h
